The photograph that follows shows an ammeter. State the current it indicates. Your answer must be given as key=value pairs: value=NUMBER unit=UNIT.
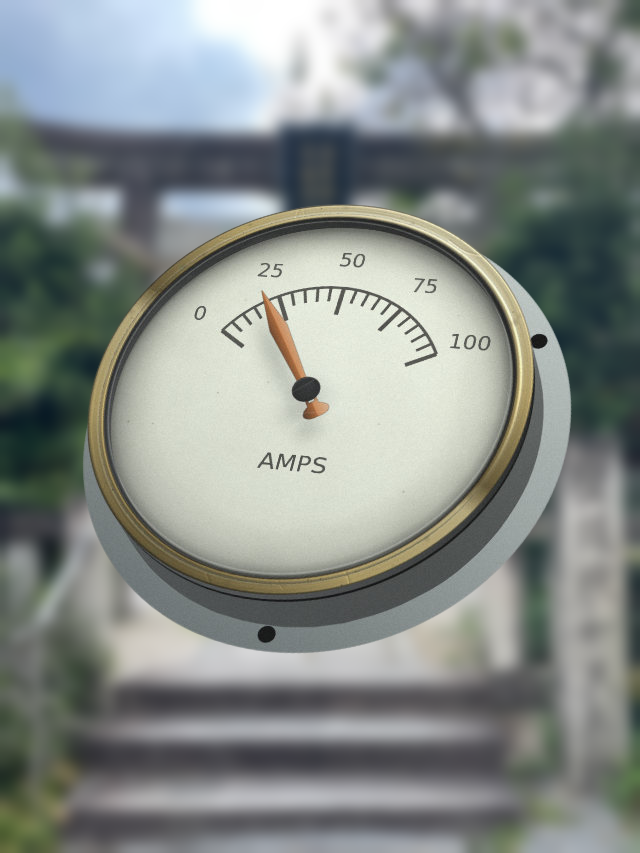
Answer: value=20 unit=A
